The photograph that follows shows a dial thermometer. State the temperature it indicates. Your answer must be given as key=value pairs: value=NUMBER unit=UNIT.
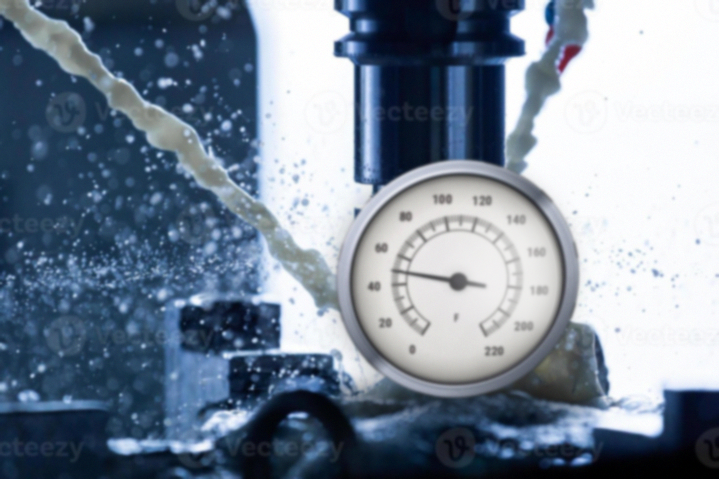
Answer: value=50 unit=°F
